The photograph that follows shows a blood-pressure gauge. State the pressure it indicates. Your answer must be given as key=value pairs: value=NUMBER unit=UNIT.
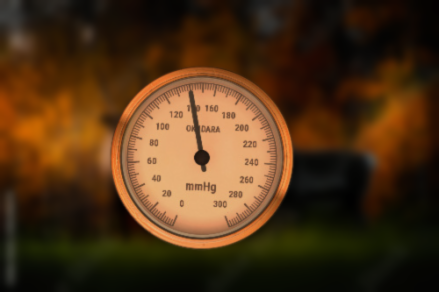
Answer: value=140 unit=mmHg
